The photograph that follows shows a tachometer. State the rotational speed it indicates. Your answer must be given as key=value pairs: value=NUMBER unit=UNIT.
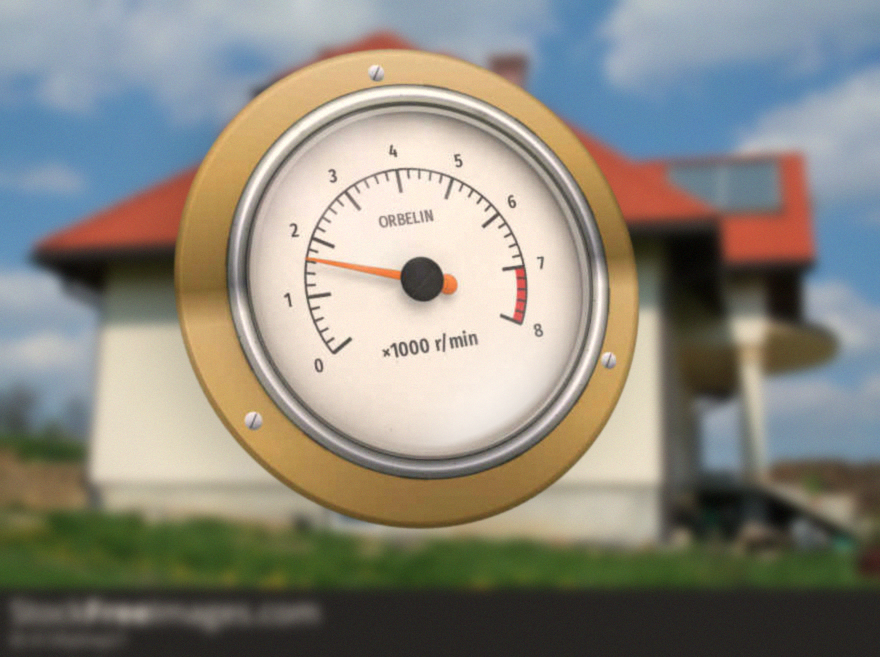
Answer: value=1600 unit=rpm
